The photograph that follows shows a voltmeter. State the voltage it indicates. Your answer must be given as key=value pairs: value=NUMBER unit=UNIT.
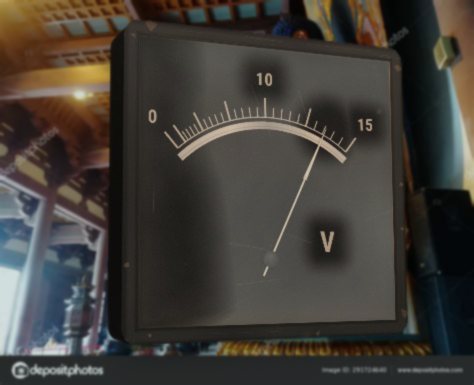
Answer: value=13.5 unit=V
